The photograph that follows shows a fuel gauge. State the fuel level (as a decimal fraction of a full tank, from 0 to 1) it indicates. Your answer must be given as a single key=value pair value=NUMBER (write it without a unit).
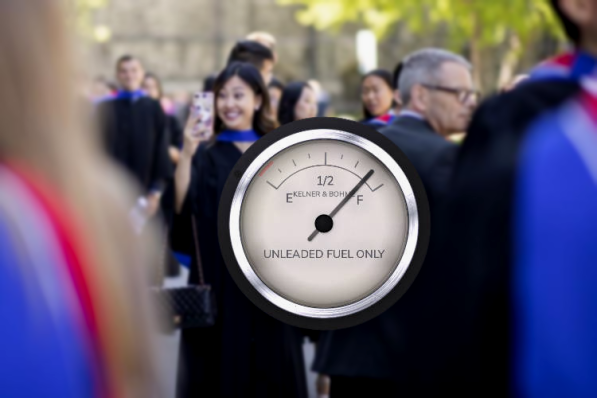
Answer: value=0.875
